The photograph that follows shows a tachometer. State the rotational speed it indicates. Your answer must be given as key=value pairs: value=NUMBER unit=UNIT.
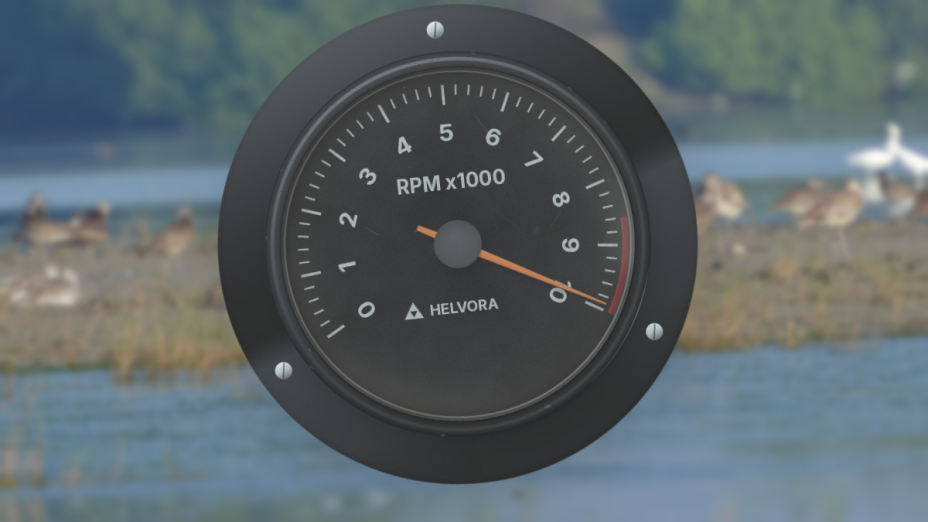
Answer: value=9900 unit=rpm
